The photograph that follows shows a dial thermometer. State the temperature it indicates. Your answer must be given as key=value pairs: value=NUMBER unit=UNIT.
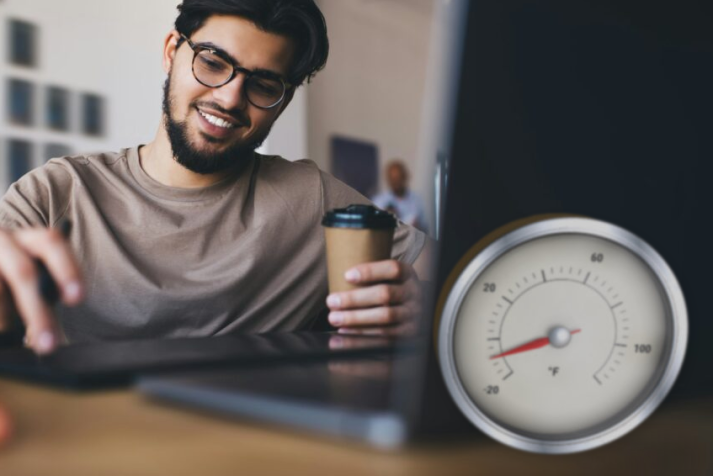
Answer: value=-8 unit=°F
